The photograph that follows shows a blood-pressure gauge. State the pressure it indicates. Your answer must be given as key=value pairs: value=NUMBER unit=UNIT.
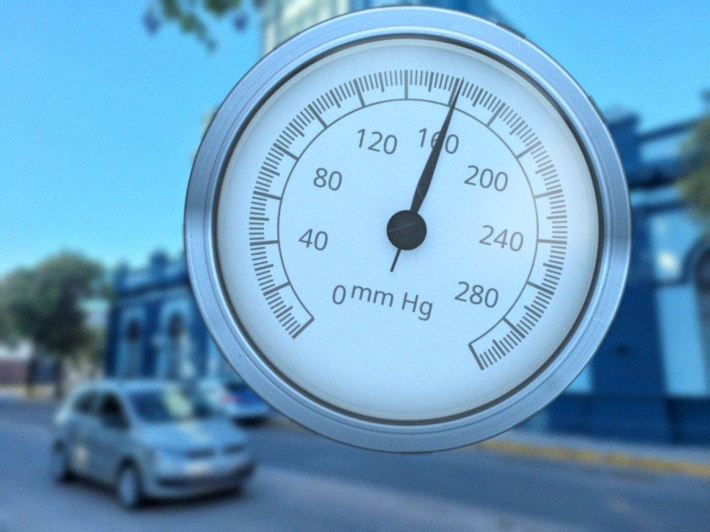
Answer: value=162 unit=mmHg
